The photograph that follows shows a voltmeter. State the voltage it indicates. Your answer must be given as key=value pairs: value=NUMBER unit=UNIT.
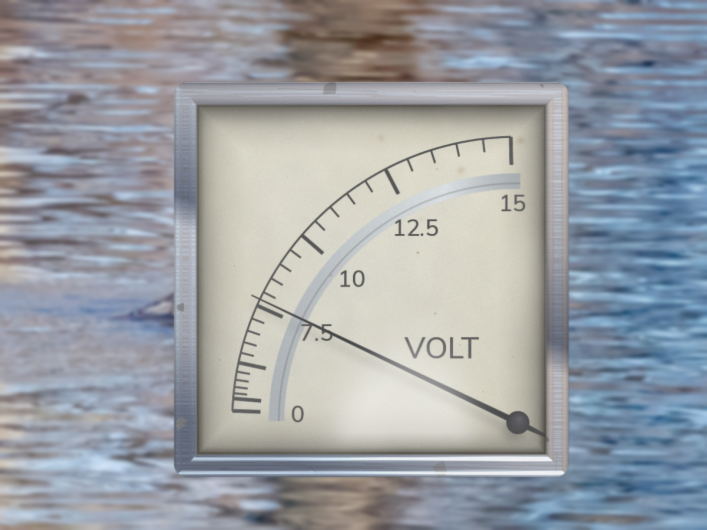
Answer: value=7.75 unit=V
